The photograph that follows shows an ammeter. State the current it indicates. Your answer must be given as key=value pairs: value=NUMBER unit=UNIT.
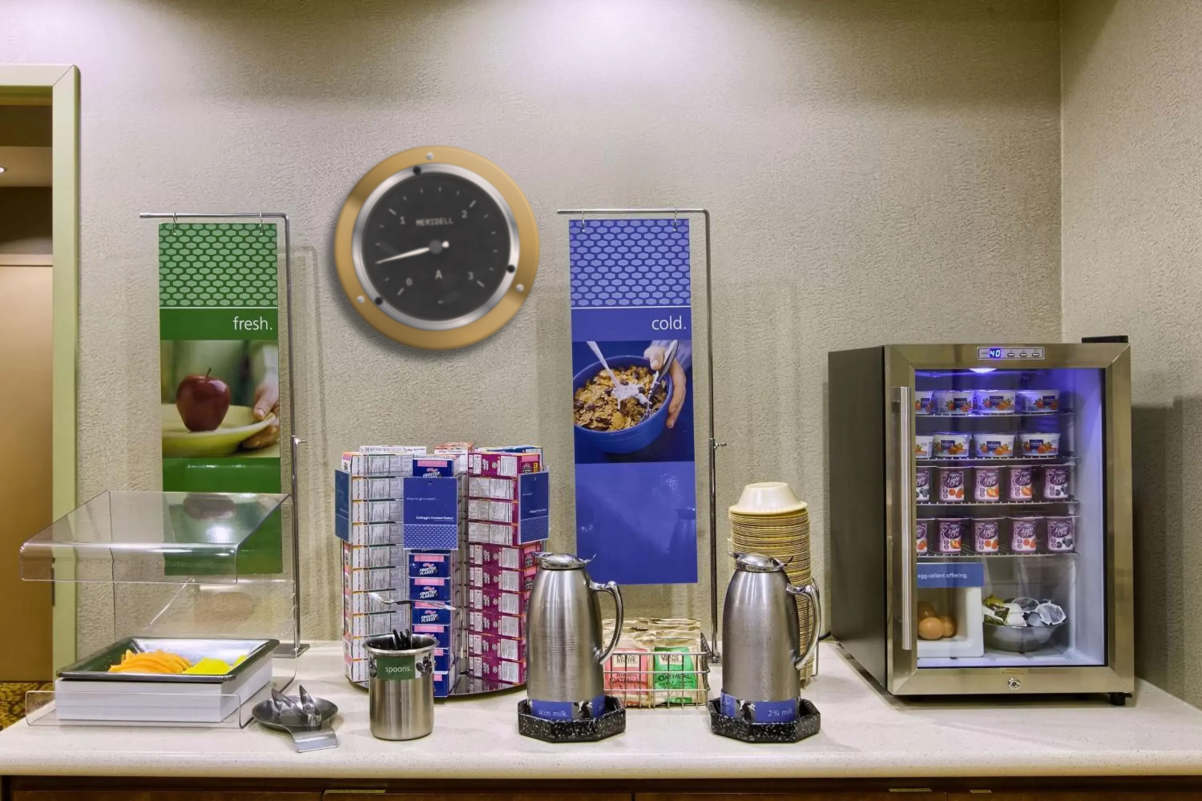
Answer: value=0.4 unit=A
